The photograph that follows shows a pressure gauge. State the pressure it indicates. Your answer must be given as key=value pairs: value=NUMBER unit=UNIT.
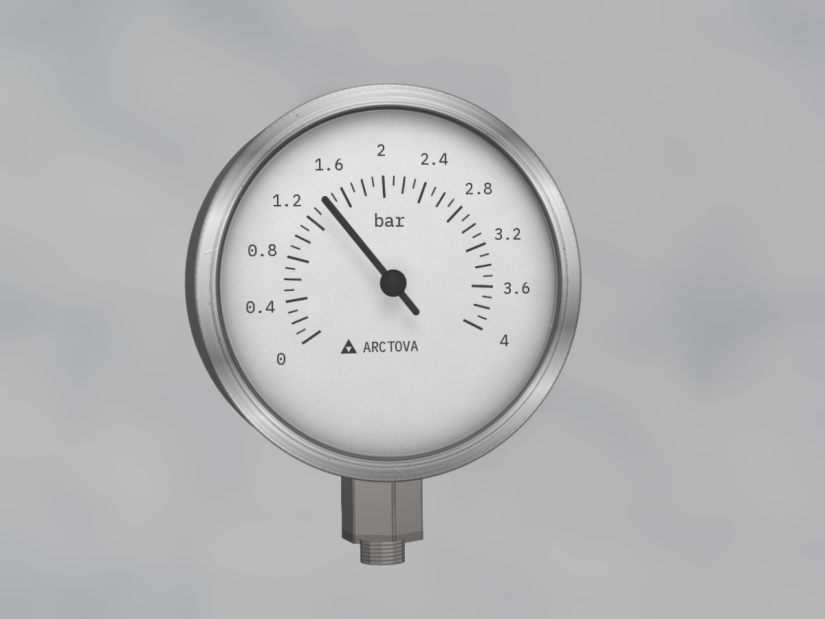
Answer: value=1.4 unit=bar
